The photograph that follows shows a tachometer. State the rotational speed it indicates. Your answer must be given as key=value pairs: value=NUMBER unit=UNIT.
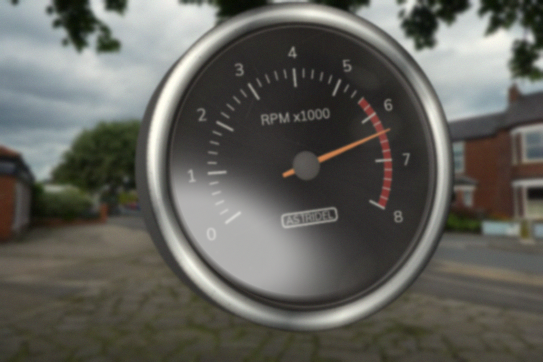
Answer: value=6400 unit=rpm
